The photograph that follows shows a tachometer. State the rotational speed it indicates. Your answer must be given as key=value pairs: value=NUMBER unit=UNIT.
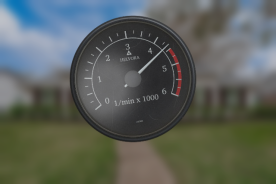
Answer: value=4375 unit=rpm
